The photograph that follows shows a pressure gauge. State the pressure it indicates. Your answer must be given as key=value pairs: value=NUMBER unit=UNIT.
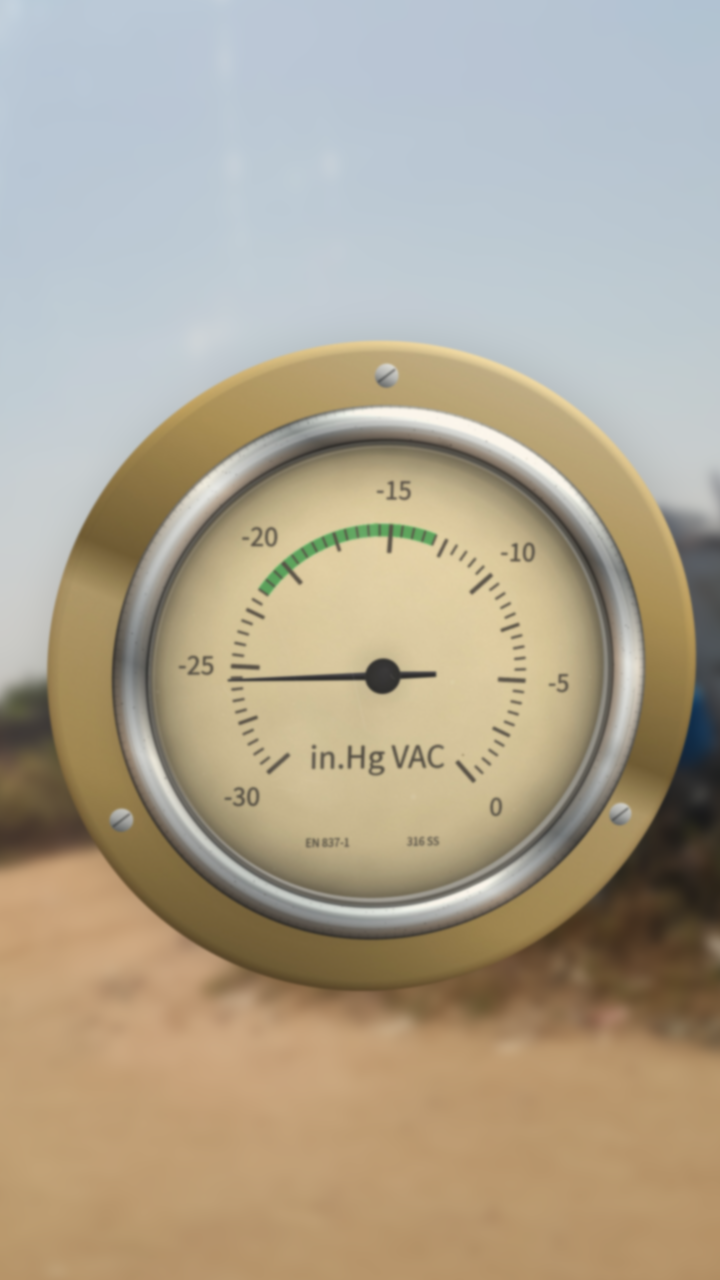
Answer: value=-25.5 unit=inHg
